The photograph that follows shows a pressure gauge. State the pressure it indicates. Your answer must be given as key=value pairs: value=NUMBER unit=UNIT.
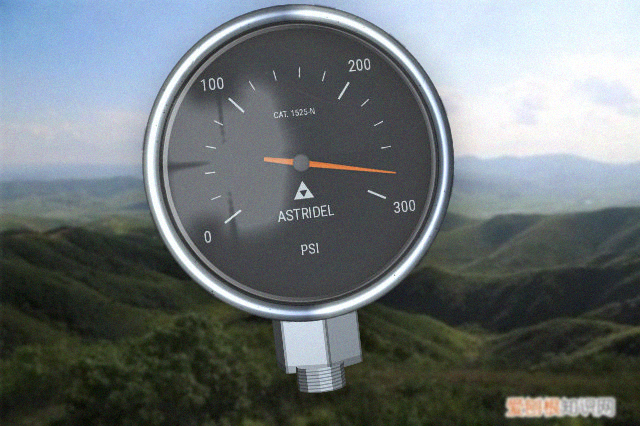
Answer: value=280 unit=psi
